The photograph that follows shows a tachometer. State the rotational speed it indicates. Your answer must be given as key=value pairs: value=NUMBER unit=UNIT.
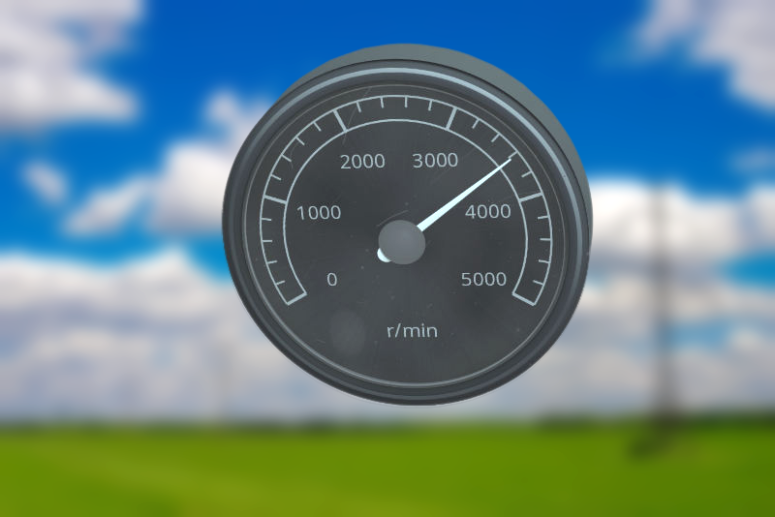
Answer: value=3600 unit=rpm
